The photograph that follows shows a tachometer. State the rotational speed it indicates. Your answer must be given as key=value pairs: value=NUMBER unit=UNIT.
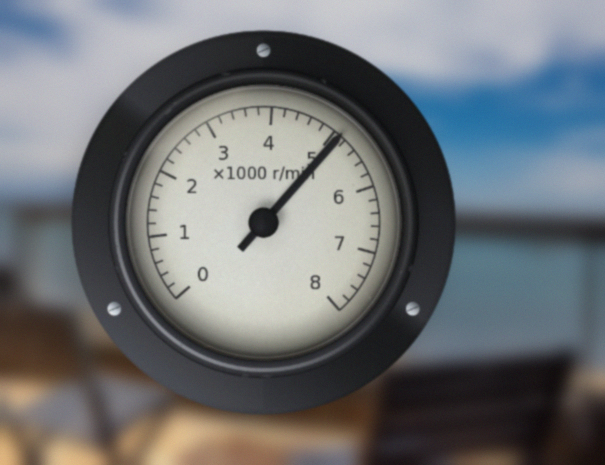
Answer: value=5100 unit=rpm
